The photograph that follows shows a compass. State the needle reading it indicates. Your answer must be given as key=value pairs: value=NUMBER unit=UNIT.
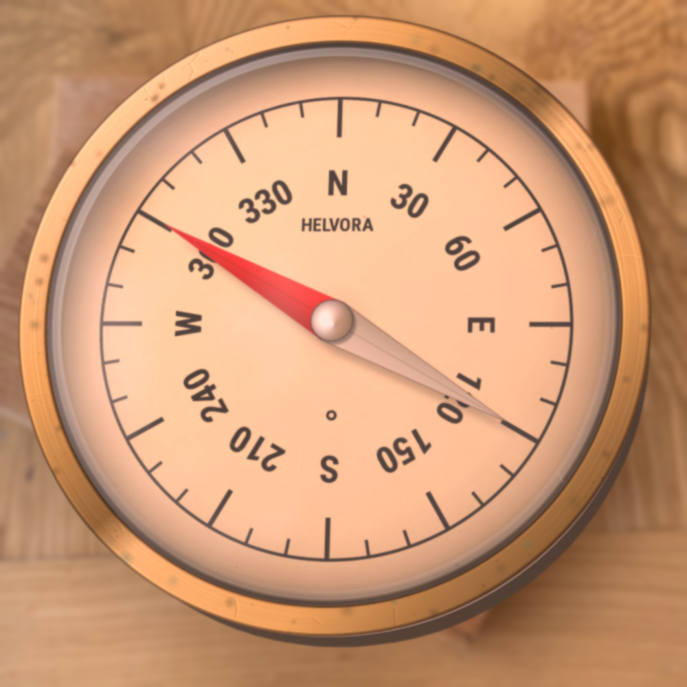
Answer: value=300 unit=°
